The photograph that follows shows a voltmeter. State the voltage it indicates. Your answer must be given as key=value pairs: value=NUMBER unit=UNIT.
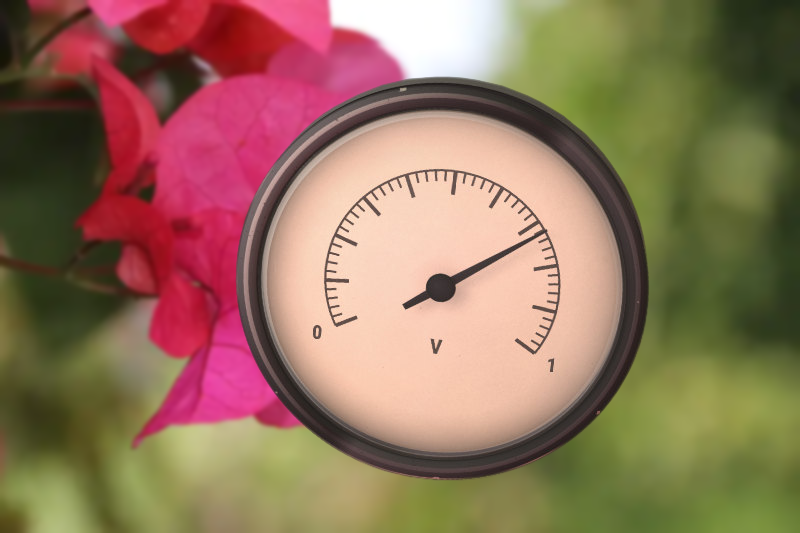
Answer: value=0.72 unit=V
